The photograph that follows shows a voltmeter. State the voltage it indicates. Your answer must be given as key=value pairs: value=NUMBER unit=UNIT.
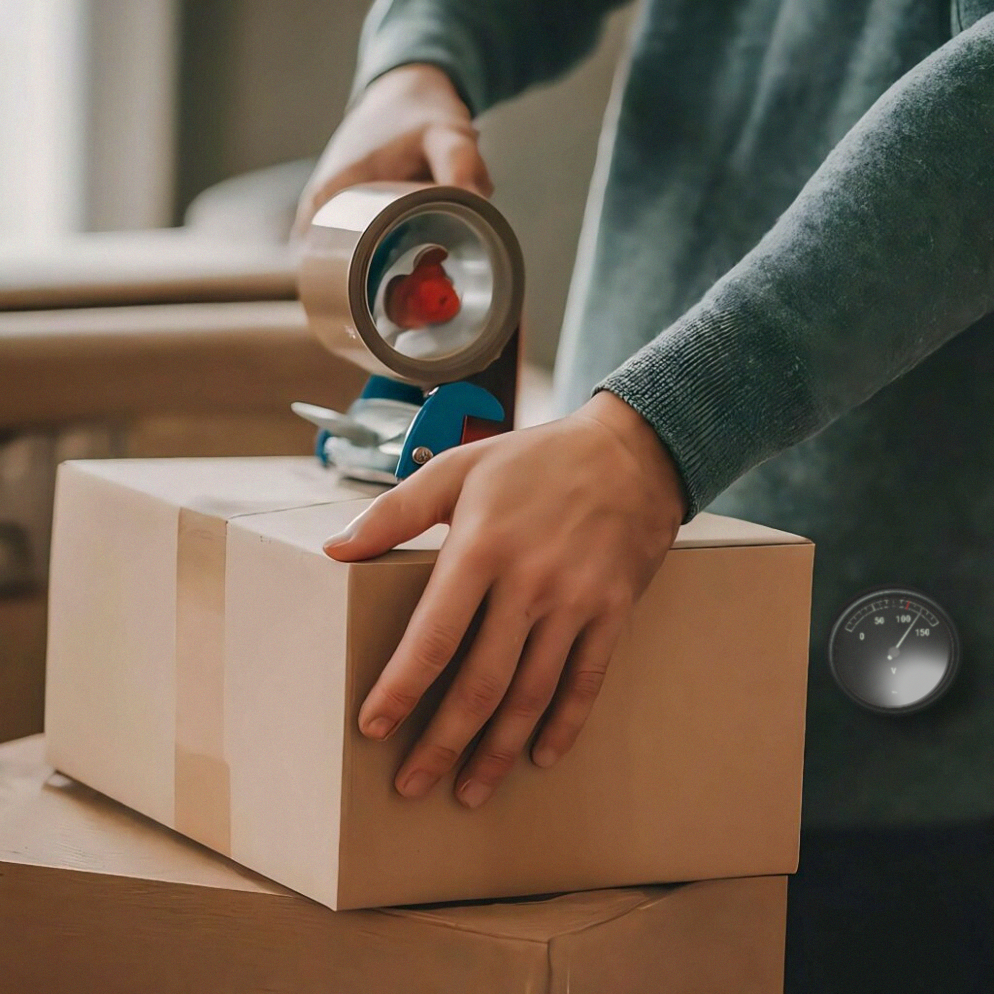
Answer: value=120 unit=V
